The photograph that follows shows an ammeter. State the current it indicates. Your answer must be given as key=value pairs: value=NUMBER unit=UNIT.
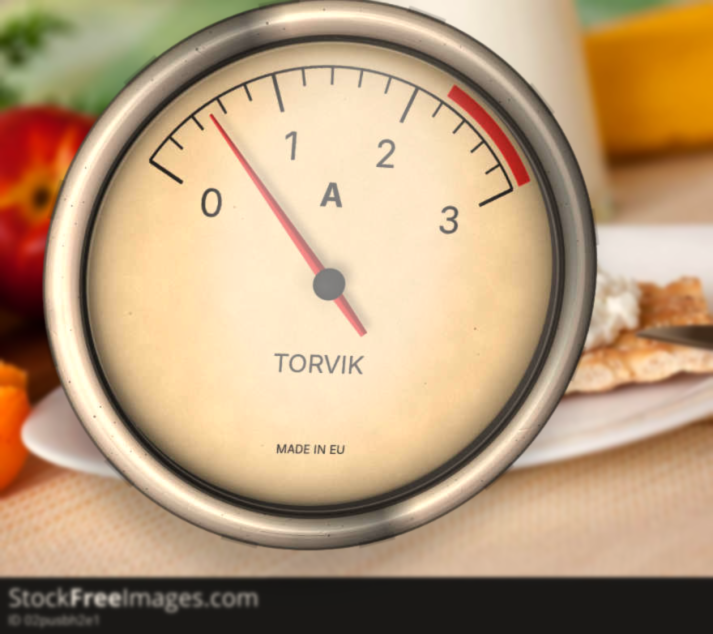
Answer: value=0.5 unit=A
